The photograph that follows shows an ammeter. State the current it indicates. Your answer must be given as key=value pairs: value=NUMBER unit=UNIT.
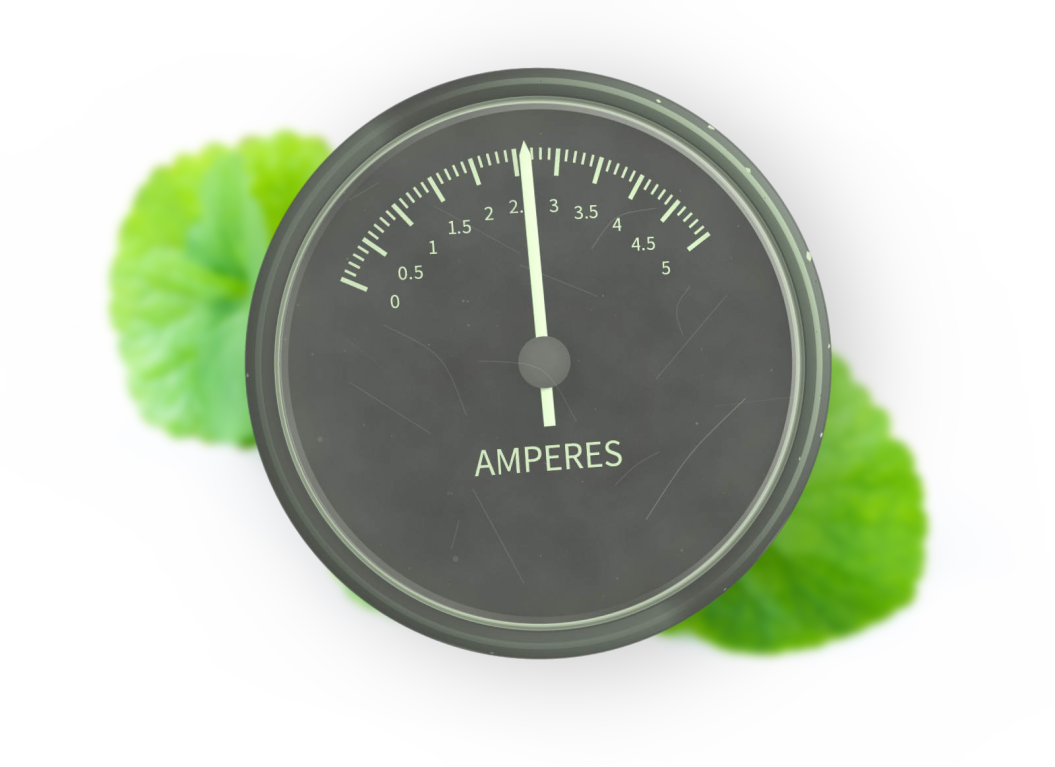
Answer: value=2.6 unit=A
